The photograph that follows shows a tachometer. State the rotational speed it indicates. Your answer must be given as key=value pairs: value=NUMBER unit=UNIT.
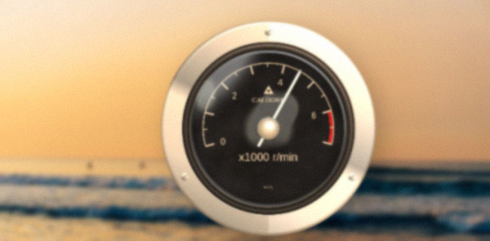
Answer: value=4500 unit=rpm
